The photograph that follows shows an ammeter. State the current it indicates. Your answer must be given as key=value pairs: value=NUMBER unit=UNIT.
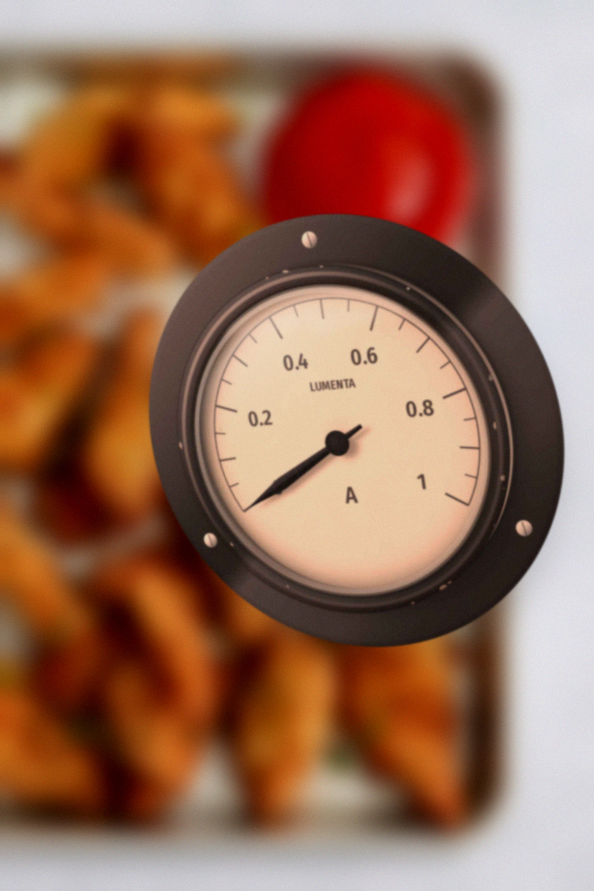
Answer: value=0 unit=A
